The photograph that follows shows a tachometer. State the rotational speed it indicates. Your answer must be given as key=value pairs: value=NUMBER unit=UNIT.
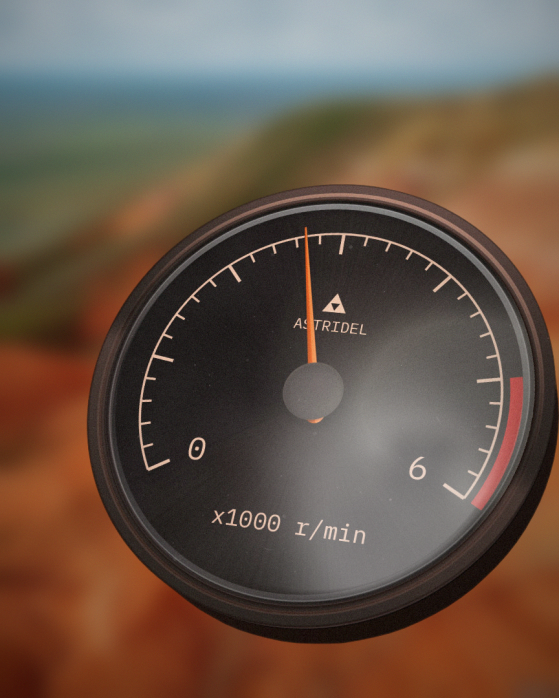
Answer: value=2700 unit=rpm
